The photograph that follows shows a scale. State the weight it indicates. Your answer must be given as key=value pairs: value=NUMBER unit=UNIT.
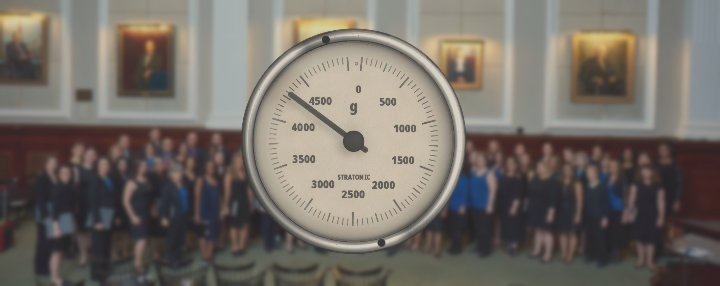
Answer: value=4300 unit=g
